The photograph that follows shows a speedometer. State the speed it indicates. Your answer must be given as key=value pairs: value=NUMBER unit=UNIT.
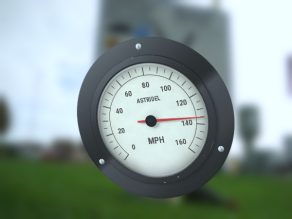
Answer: value=135 unit=mph
